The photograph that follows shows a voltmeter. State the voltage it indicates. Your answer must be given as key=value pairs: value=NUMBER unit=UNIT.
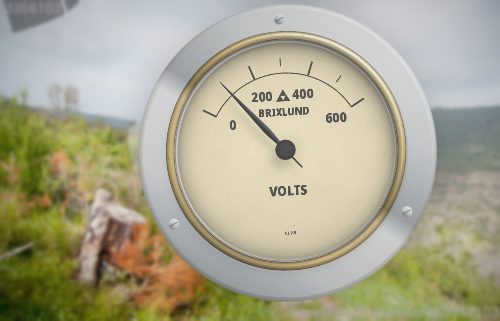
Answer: value=100 unit=V
